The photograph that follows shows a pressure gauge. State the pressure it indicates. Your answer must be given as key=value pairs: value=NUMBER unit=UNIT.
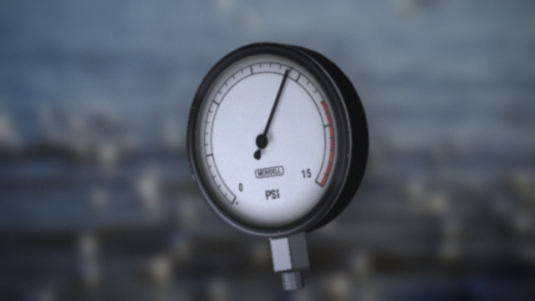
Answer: value=9.5 unit=psi
